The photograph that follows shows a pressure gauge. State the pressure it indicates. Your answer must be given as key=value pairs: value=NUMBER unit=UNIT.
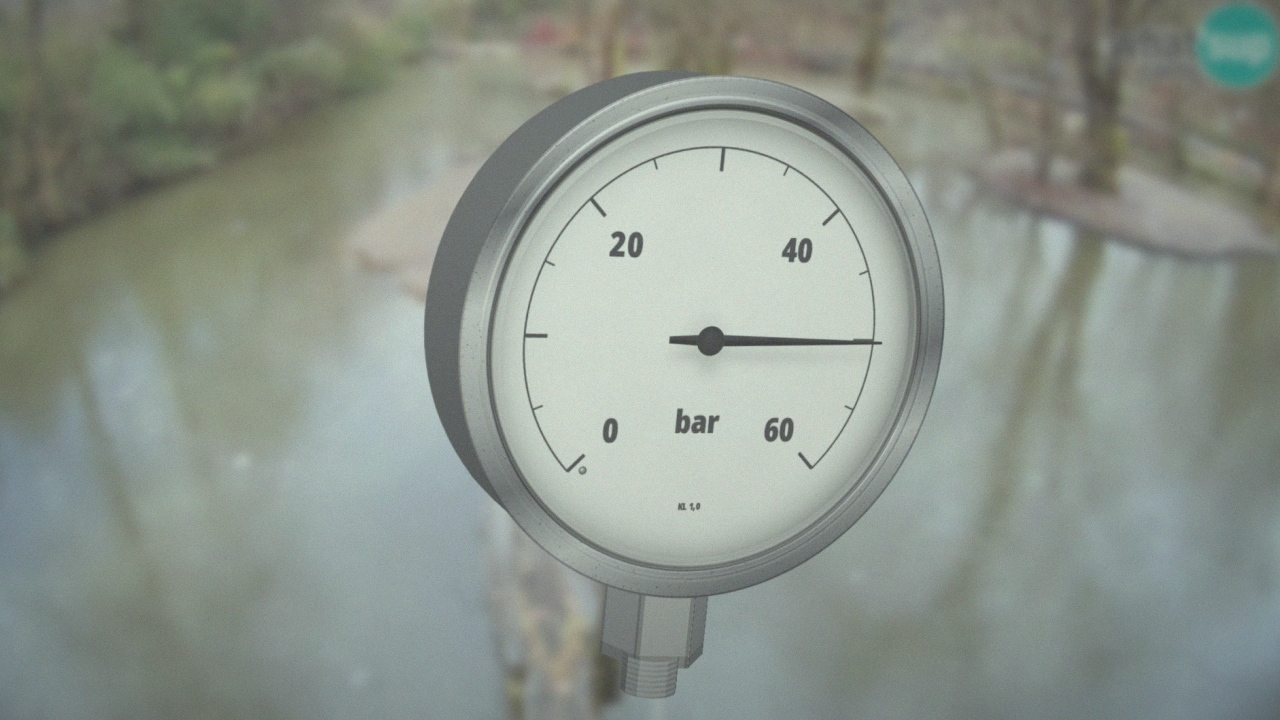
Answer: value=50 unit=bar
